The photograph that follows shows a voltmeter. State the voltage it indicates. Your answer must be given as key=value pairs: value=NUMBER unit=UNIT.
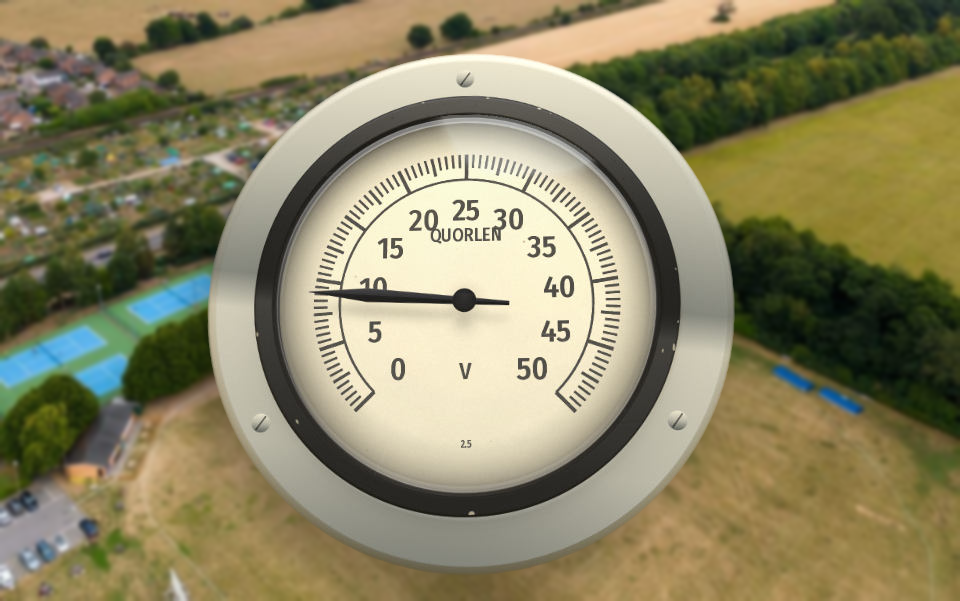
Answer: value=9 unit=V
